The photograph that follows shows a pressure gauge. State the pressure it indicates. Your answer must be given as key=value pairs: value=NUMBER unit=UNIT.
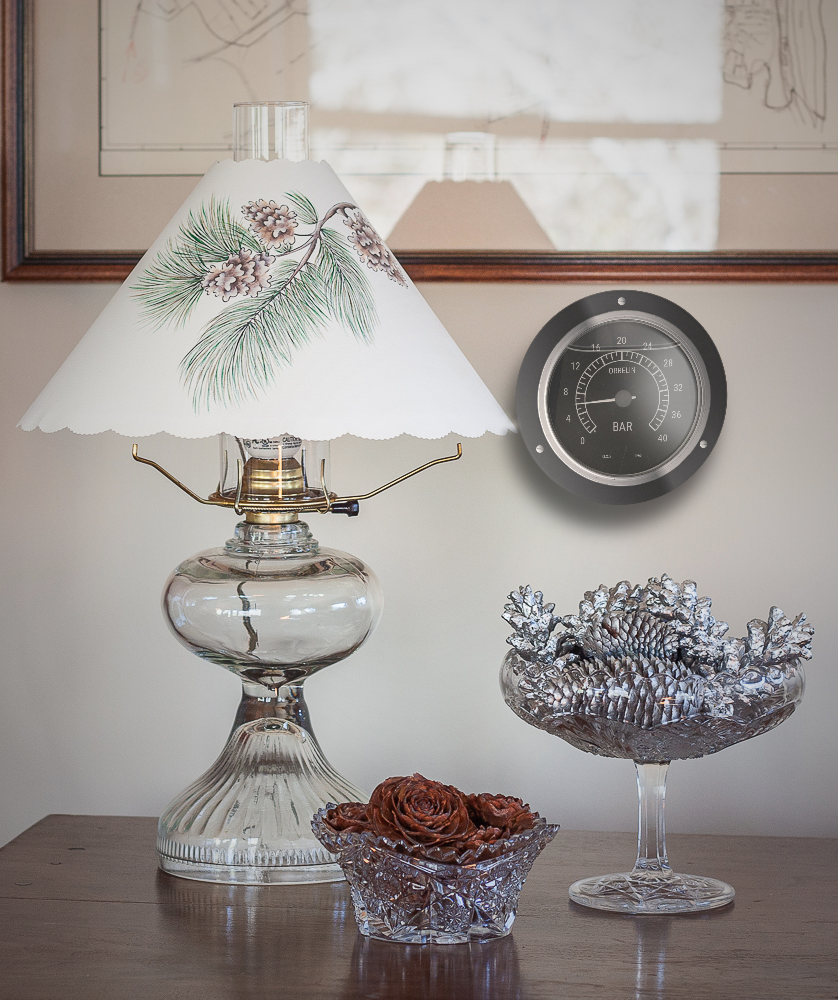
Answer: value=6 unit=bar
